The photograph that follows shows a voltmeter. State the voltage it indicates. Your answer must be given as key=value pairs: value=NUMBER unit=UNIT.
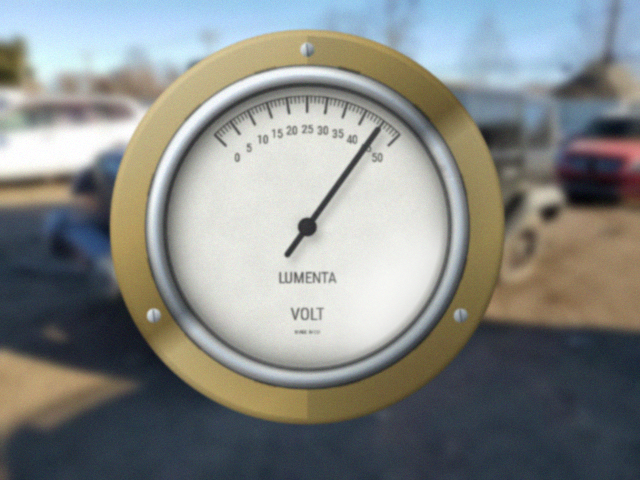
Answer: value=45 unit=V
